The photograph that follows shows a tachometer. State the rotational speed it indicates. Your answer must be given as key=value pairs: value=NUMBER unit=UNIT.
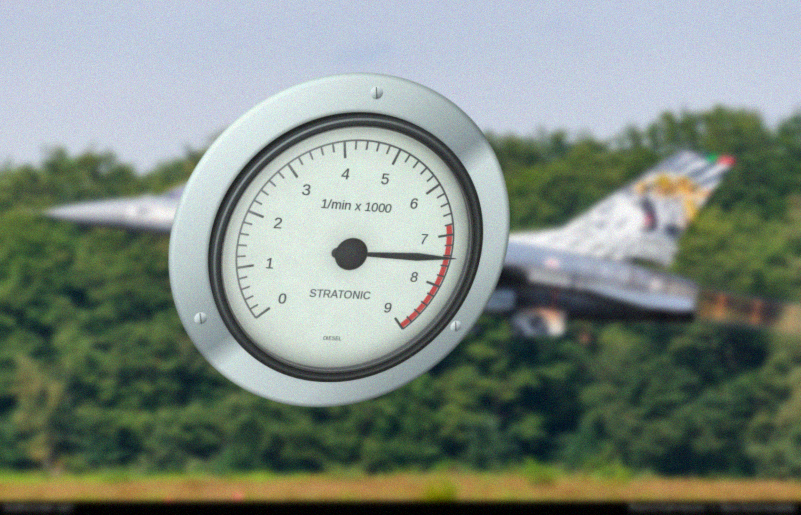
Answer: value=7400 unit=rpm
